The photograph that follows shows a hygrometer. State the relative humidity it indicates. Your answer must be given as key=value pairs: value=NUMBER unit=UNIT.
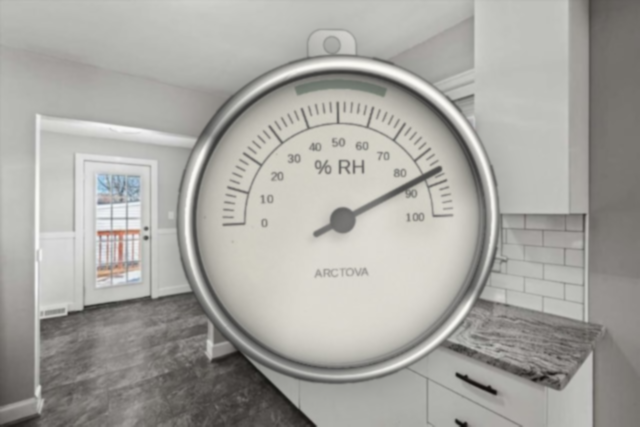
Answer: value=86 unit=%
